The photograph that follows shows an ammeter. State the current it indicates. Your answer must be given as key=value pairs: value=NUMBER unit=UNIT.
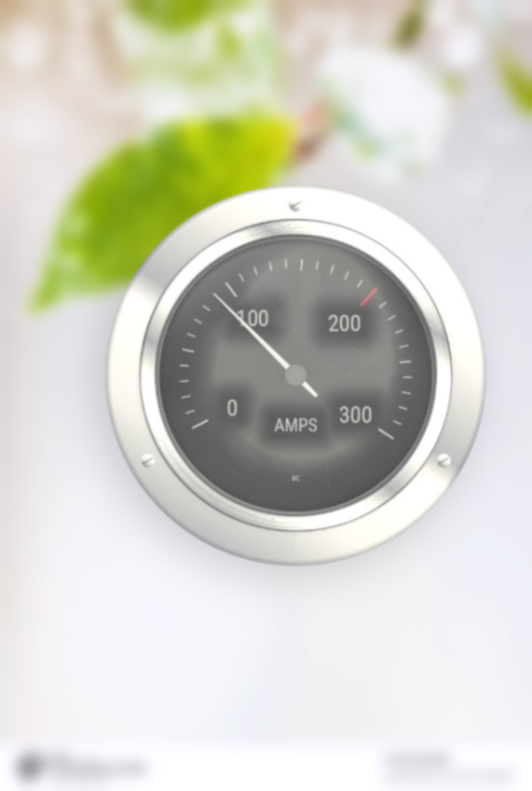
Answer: value=90 unit=A
